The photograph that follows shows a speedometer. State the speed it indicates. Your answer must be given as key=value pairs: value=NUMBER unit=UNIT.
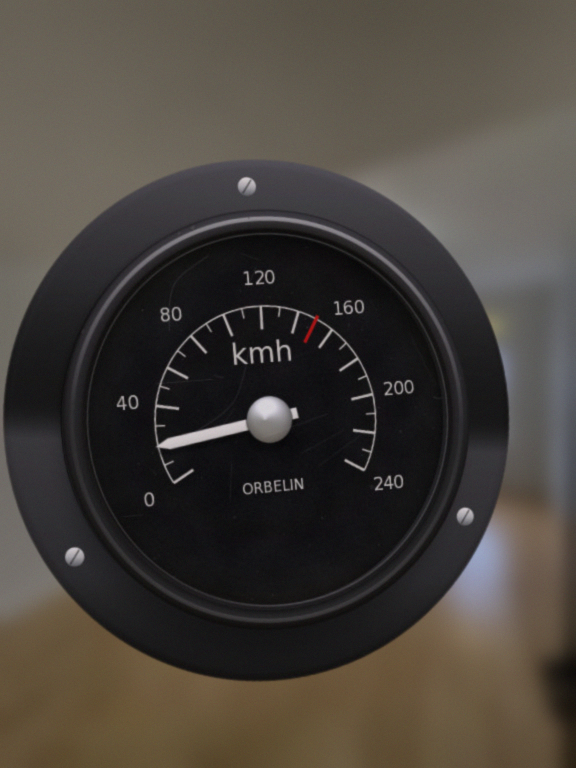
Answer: value=20 unit=km/h
